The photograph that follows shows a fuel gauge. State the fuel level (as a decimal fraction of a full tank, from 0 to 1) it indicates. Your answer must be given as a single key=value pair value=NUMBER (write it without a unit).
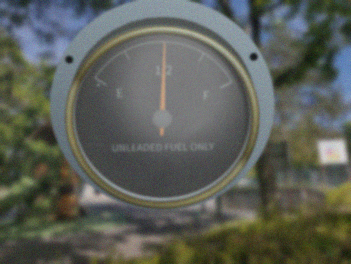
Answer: value=0.5
